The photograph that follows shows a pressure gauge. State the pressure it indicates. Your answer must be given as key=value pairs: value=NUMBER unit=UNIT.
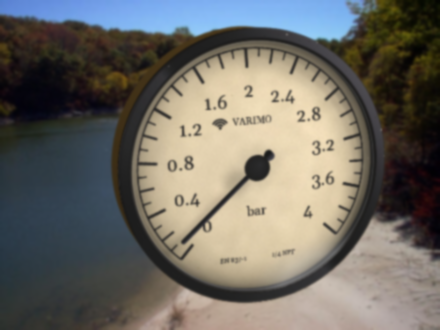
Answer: value=0.1 unit=bar
